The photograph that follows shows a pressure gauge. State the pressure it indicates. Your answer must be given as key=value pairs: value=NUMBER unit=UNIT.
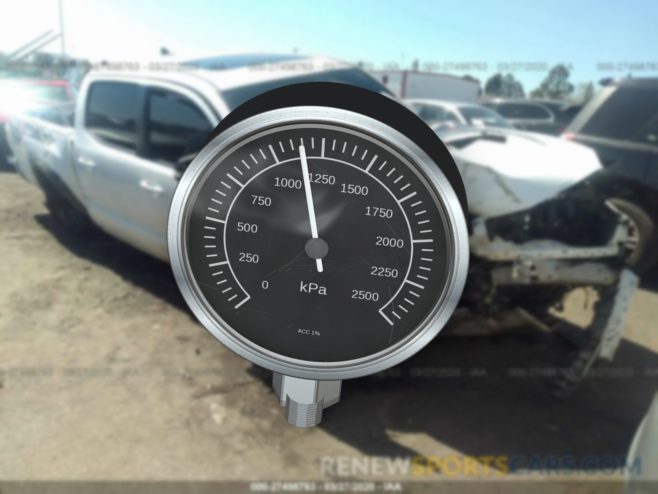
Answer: value=1150 unit=kPa
